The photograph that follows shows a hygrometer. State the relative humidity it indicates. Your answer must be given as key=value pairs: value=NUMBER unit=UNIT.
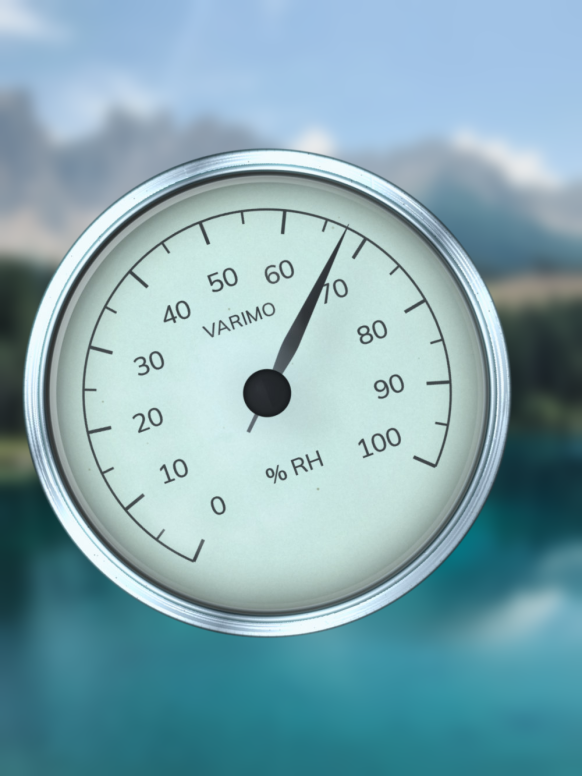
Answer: value=67.5 unit=%
